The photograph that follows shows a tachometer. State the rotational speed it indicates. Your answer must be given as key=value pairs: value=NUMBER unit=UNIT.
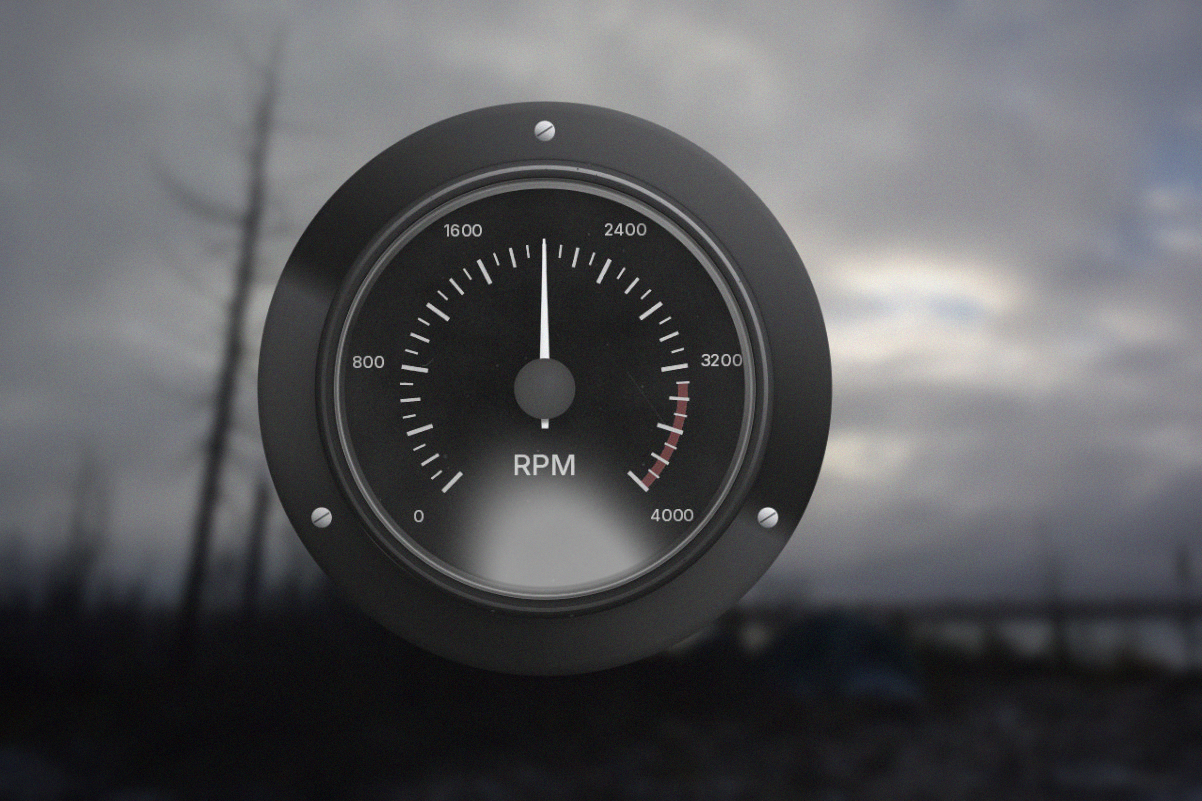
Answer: value=2000 unit=rpm
